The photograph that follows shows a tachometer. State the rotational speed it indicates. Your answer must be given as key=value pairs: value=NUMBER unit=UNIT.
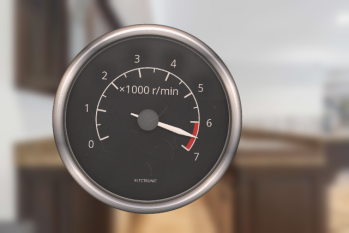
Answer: value=6500 unit=rpm
